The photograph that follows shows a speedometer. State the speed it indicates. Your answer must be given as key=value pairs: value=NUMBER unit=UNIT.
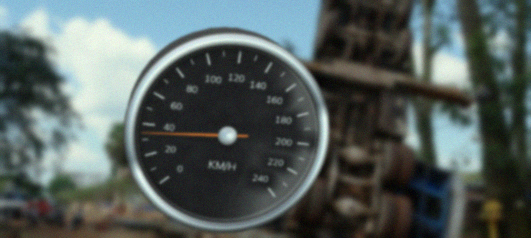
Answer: value=35 unit=km/h
